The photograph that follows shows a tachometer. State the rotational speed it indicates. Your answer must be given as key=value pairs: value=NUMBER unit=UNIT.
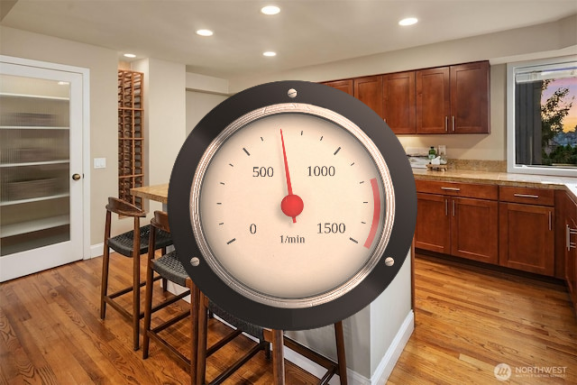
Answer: value=700 unit=rpm
